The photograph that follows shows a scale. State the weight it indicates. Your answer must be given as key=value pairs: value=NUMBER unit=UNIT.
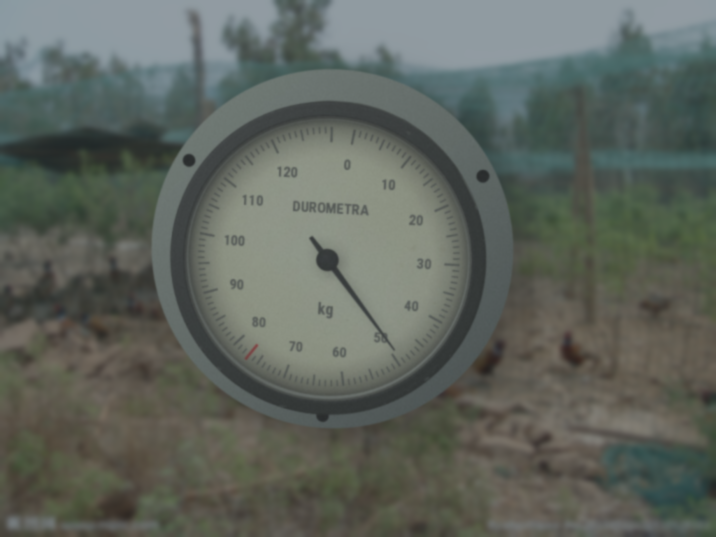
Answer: value=49 unit=kg
